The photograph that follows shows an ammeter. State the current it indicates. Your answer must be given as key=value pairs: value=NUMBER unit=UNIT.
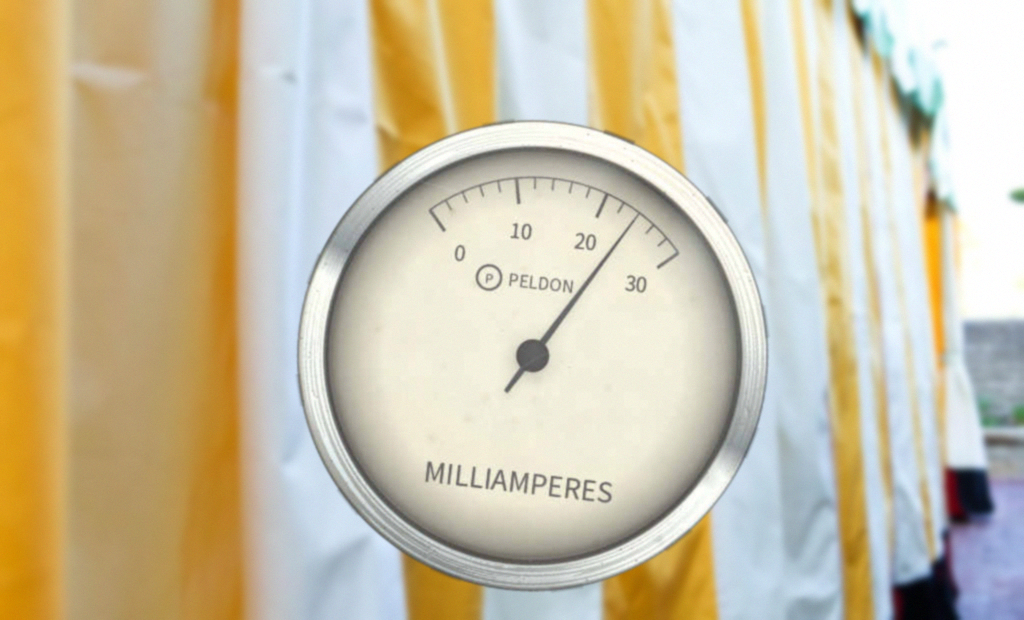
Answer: value=24 unit=mA
